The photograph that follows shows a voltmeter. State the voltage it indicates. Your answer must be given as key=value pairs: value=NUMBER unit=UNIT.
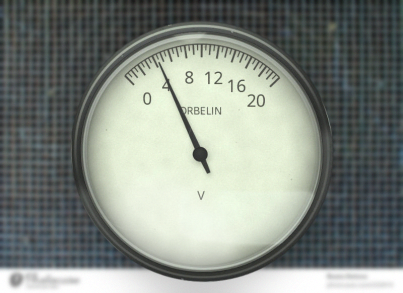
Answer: value=4.5 unit=V
